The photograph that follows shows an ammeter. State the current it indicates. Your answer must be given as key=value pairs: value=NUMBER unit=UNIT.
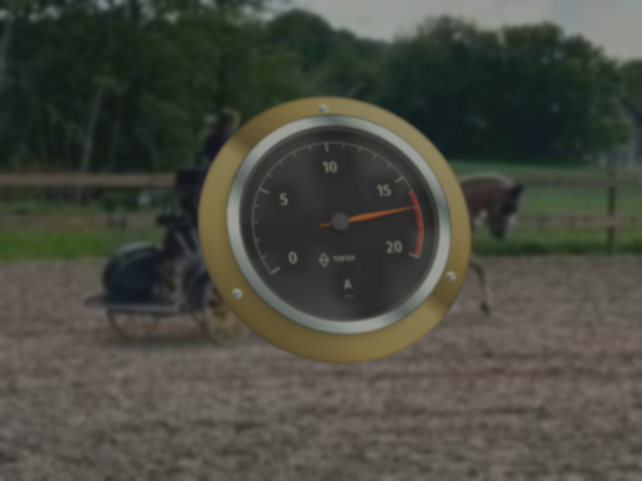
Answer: value=17 unit=A
